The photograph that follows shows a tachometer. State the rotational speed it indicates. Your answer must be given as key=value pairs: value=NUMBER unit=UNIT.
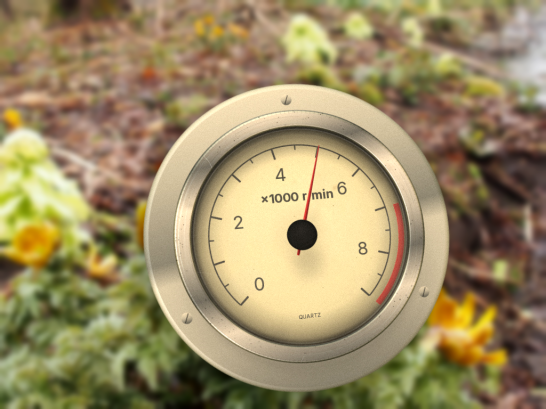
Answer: value=5000 unit=rpm
